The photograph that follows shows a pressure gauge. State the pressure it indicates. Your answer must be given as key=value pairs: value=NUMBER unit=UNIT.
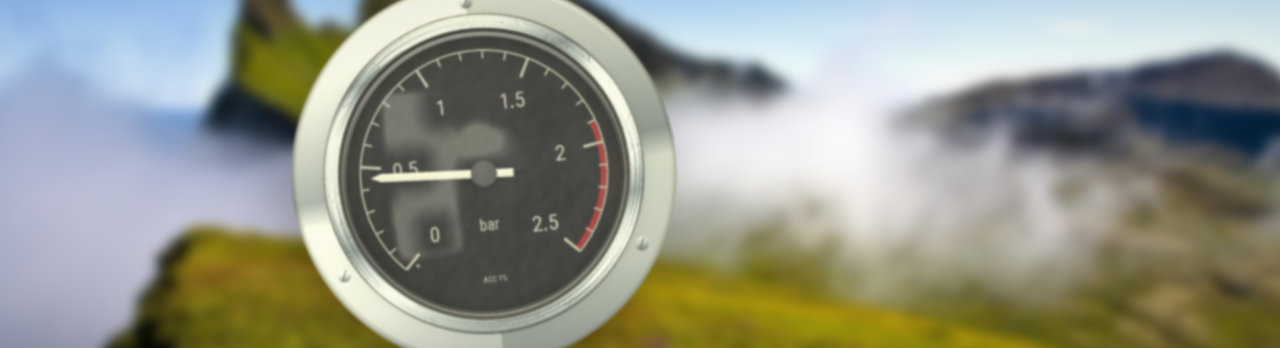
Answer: value=0.45 unit=bar
